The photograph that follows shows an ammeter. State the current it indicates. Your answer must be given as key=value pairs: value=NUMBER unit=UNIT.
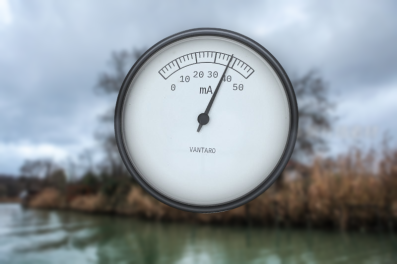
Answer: value=38 unit=mA
